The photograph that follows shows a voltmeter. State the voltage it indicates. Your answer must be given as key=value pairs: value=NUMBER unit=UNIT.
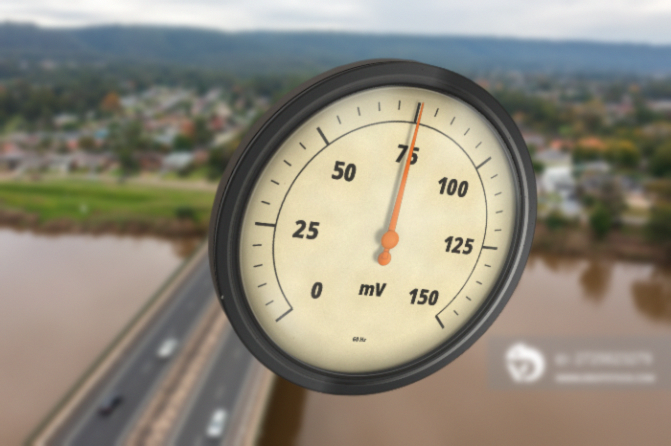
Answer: value=75 unit=mV
